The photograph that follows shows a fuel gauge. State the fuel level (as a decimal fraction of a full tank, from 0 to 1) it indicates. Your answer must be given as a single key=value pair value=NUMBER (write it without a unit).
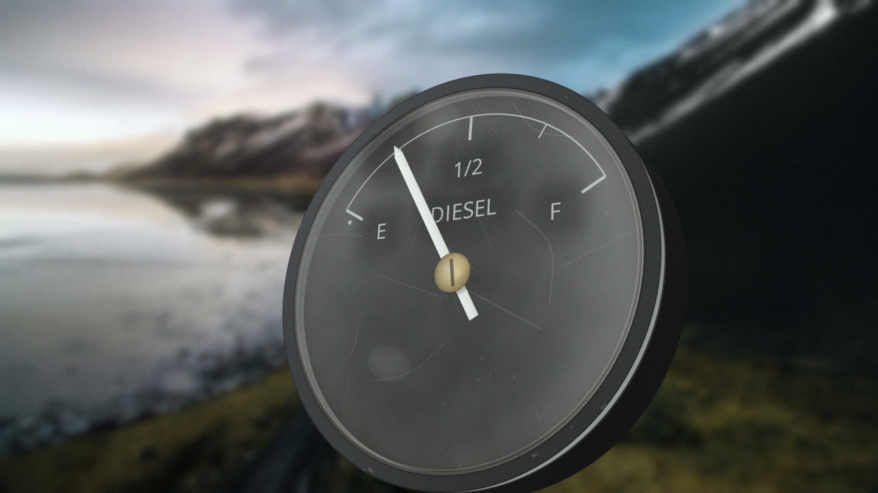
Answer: value=0.25
